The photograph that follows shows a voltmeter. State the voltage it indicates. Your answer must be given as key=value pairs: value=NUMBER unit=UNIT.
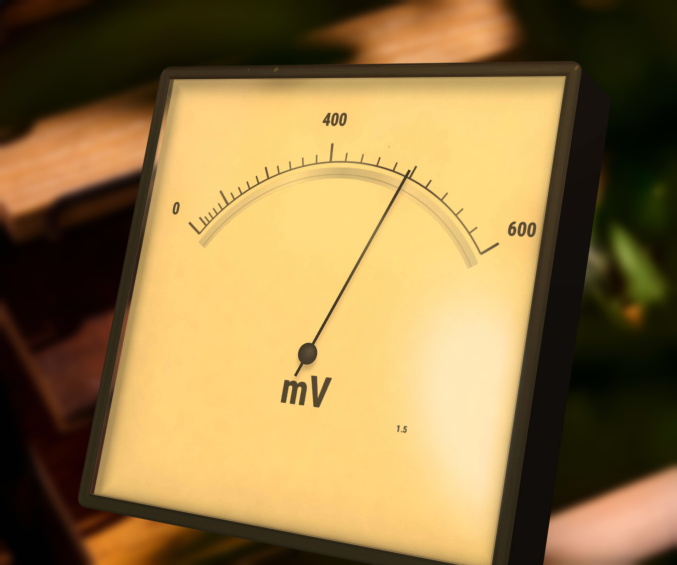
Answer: value=500 unit=mV
